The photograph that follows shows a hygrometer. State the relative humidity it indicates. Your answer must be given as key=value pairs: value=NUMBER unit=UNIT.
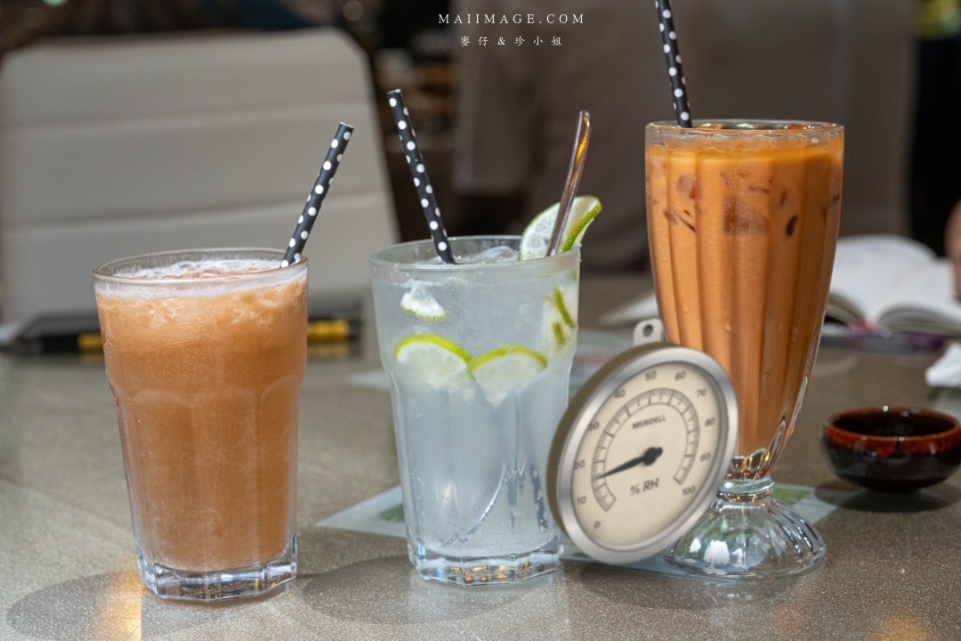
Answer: value=15 unit=%
